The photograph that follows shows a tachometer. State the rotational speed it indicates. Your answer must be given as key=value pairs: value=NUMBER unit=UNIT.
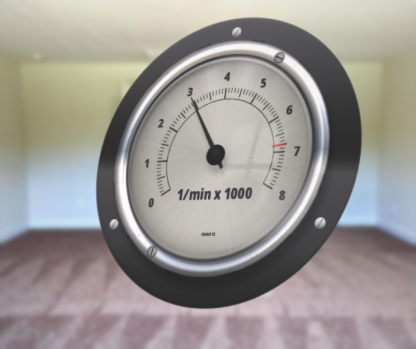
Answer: value=3000 unit=rpm
